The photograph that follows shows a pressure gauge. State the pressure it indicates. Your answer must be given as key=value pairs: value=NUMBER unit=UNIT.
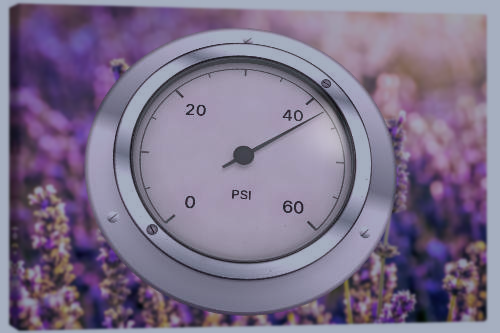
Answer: value=42.5 unit=psi
